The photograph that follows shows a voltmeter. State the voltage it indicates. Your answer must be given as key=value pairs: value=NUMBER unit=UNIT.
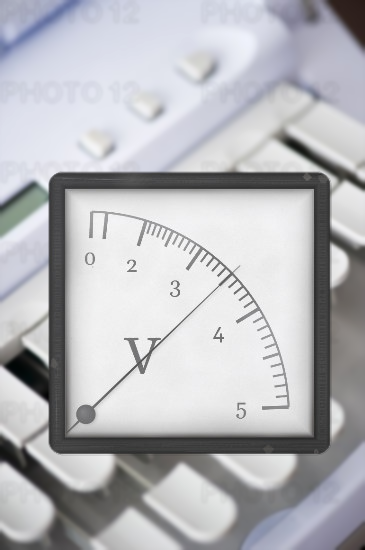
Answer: value=3.5 unit=V
